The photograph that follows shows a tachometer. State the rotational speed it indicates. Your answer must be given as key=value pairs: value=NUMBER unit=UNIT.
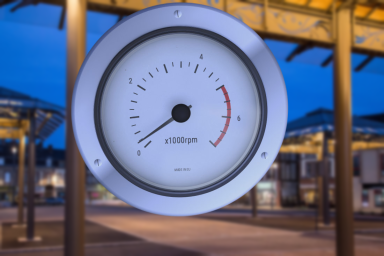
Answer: value=250 unit=rpm
